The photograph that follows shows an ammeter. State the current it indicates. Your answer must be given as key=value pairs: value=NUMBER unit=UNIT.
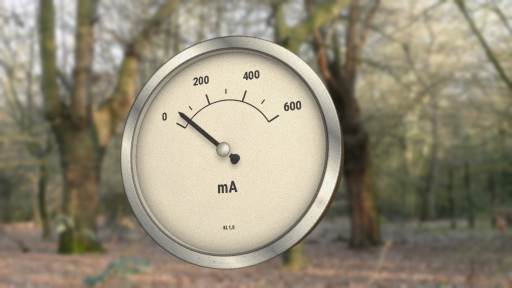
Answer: value=50 unit=mA
